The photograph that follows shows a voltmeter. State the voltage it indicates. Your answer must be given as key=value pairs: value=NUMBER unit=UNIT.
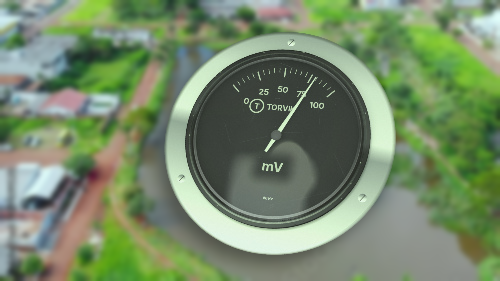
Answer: value=80 unit=mV
